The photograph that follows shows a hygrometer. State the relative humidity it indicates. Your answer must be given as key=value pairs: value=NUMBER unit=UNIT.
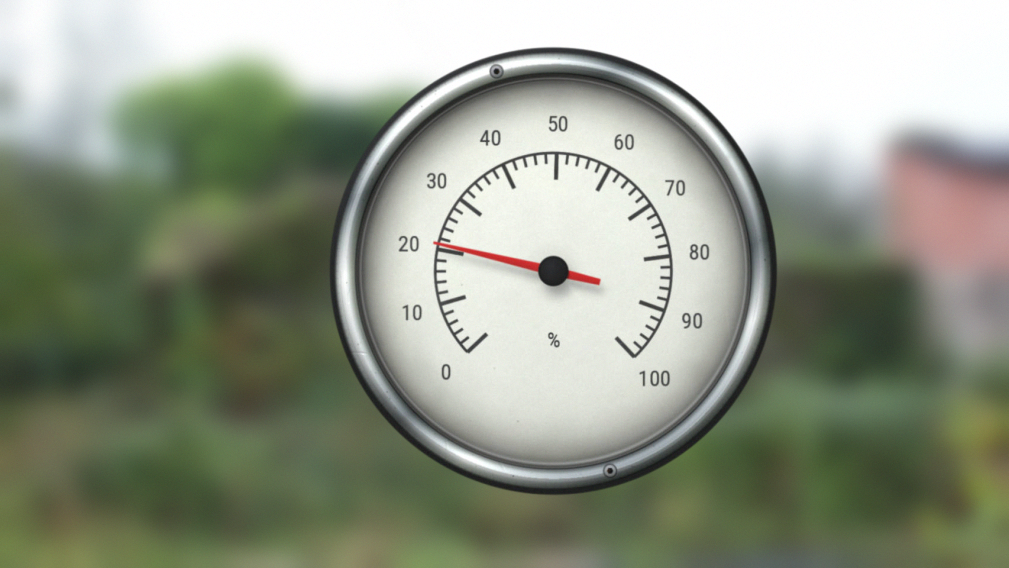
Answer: value=21 unit=%
